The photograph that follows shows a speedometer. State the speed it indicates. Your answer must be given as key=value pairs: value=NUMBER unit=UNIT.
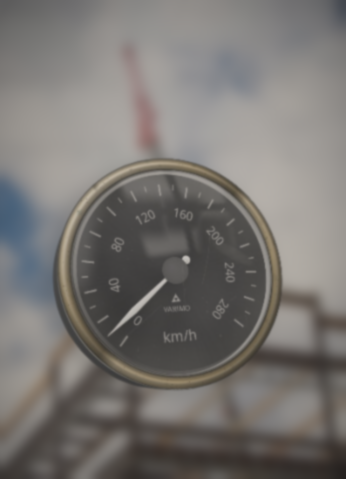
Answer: value=10 unit=km/h
